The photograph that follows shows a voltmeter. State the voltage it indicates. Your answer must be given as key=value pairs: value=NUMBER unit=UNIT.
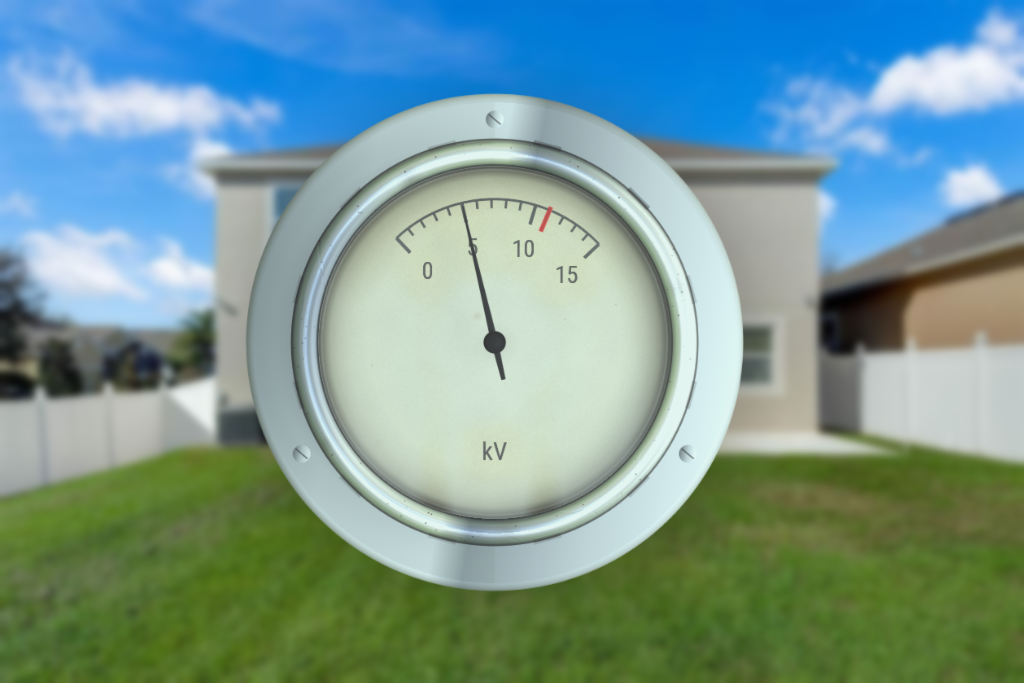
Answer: value=5 unit=kV
